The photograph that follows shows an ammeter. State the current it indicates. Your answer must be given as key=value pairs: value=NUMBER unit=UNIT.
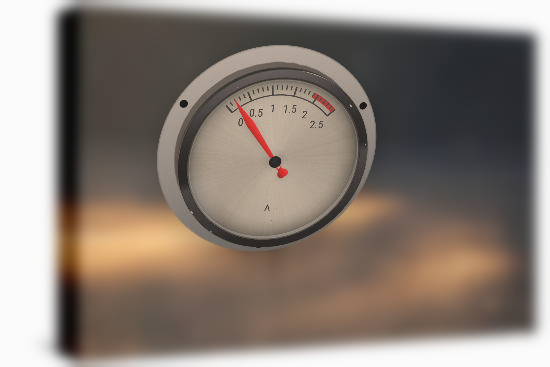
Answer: value=0.2 unit=A
